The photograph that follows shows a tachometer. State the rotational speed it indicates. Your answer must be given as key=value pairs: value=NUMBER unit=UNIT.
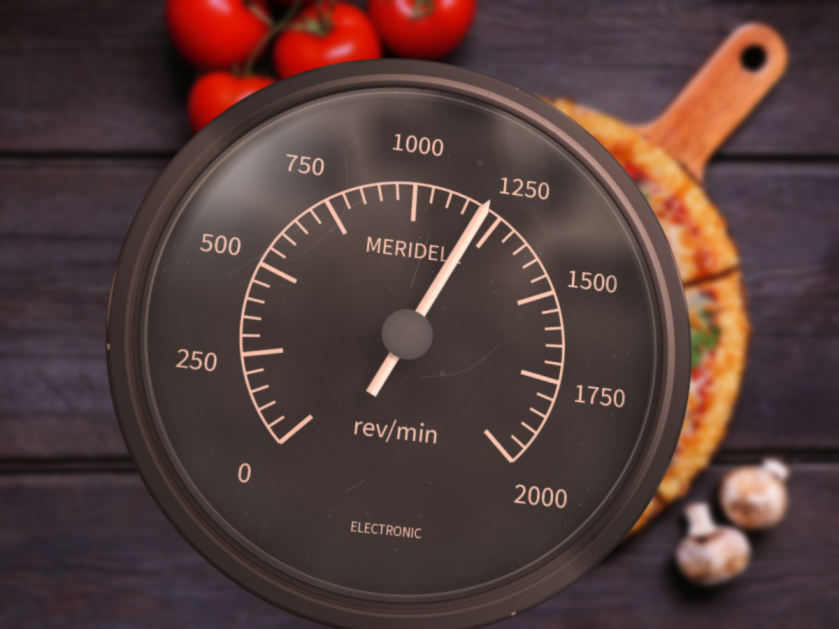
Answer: value=1200 unit=rpm
